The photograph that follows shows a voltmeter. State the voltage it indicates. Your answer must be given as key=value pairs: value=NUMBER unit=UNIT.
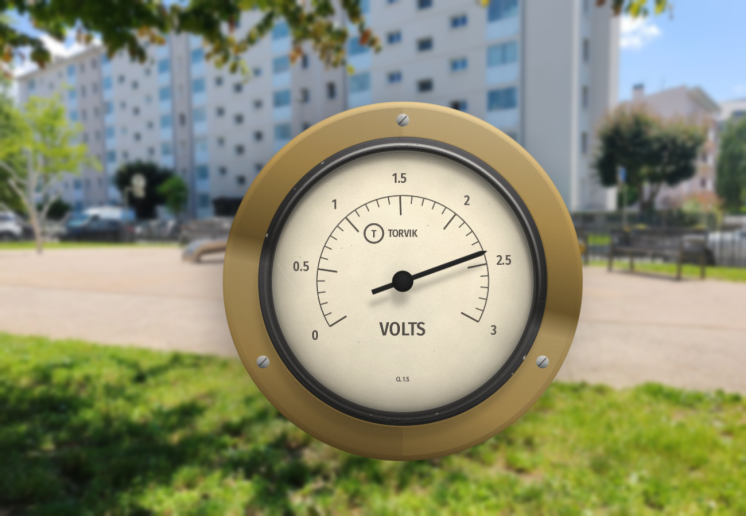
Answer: value=2.4 unit=V
